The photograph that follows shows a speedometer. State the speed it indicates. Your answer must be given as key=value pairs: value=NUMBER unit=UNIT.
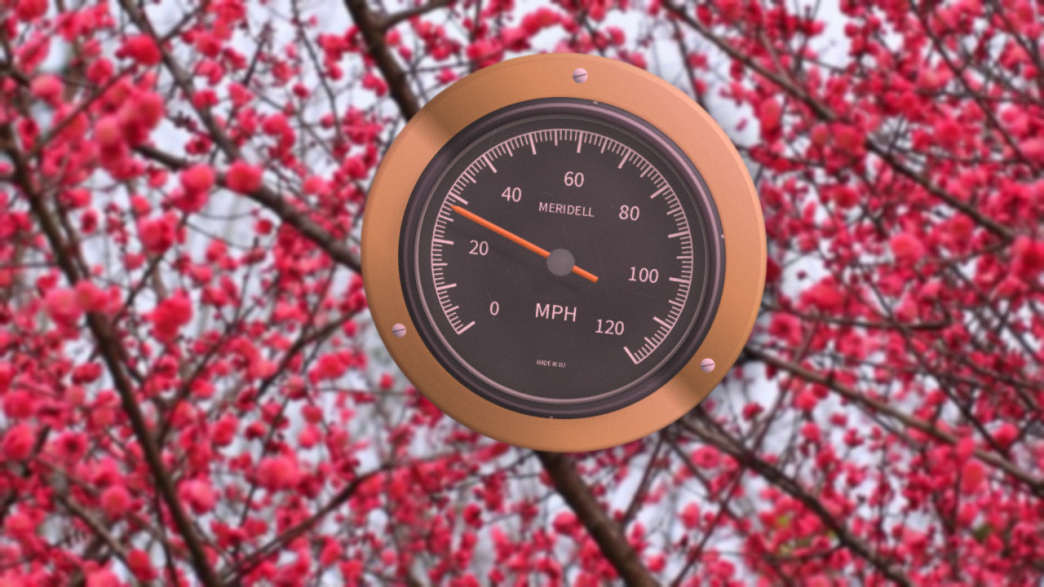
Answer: value=28 unit=mph
